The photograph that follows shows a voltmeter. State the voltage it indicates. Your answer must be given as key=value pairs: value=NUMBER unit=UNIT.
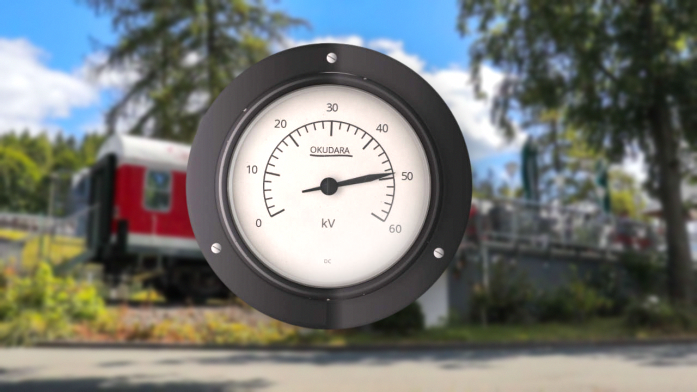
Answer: value=49 unit=kV
